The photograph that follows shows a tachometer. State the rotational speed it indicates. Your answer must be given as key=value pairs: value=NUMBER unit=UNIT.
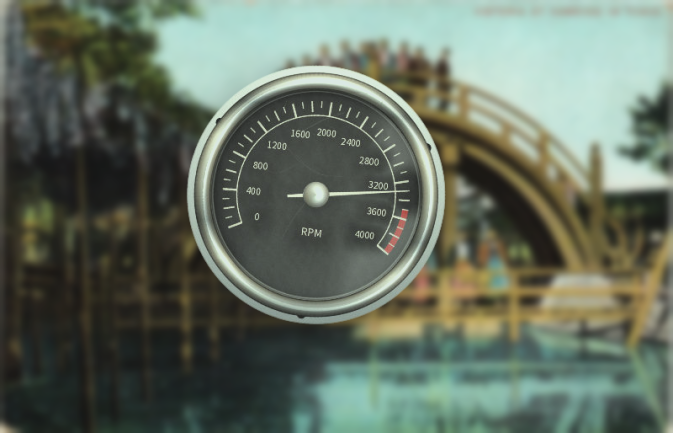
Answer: value=3300 unit=rpm
